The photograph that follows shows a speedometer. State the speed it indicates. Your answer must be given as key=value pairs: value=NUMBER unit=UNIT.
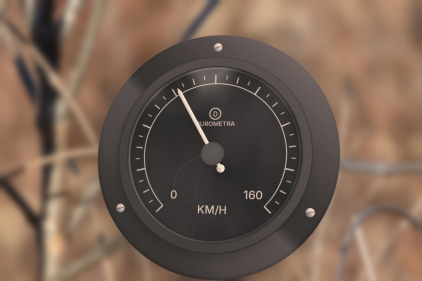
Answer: value=62.5 unit=km/h
